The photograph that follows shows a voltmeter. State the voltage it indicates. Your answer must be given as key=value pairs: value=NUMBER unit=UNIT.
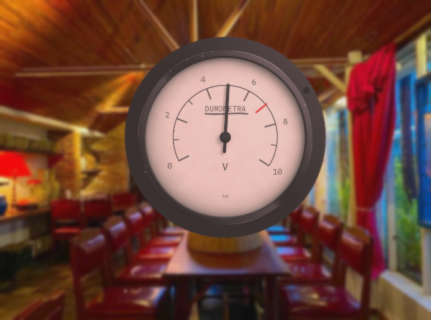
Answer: value=5 unit=V
